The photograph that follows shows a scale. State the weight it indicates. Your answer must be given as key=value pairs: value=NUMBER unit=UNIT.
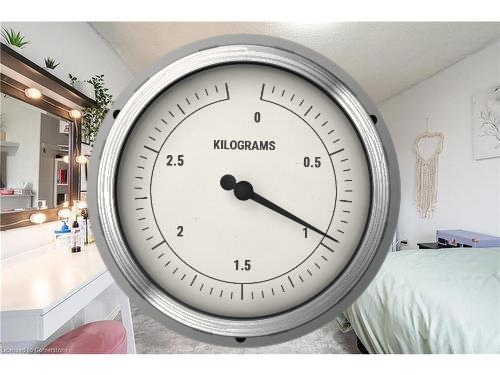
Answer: value=0.95 unit=kg
